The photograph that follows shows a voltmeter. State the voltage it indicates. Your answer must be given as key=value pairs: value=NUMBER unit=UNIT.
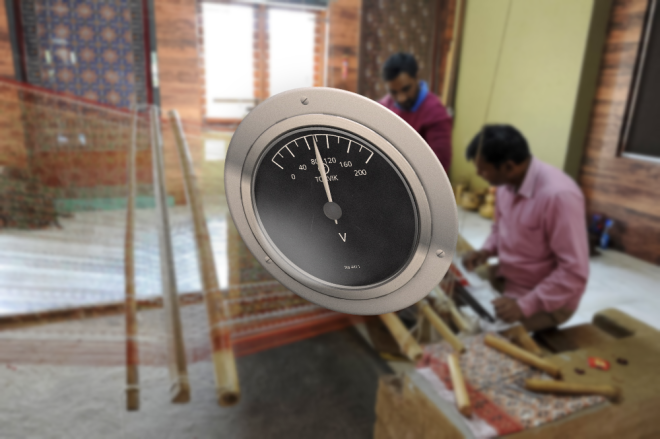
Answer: value=100 unit=V
